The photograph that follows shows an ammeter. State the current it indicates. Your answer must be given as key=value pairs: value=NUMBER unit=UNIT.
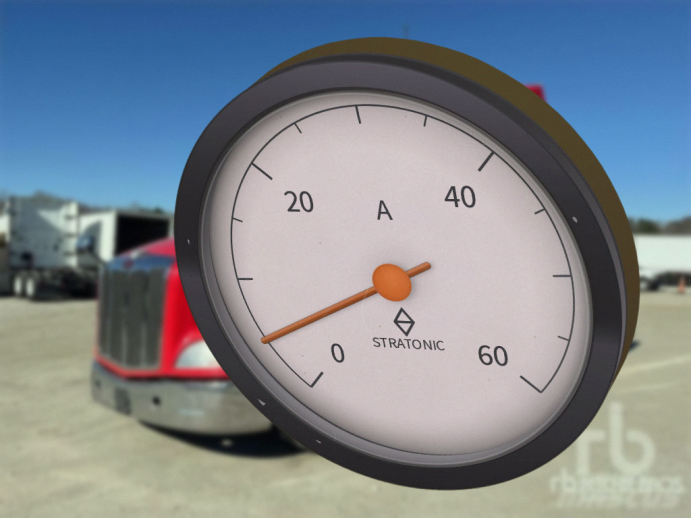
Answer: value=5 unit=A
